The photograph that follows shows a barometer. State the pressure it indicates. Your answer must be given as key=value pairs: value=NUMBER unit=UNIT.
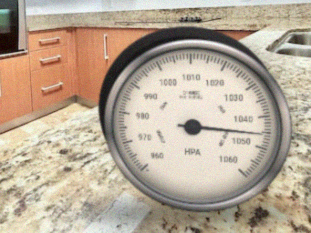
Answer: value=1045 unit=hPa
